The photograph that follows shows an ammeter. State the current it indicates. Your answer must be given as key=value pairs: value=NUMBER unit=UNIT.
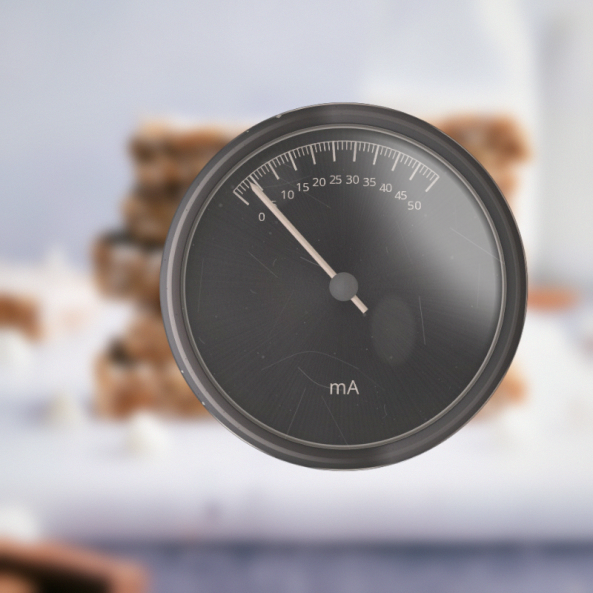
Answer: value=4 unit=mA
